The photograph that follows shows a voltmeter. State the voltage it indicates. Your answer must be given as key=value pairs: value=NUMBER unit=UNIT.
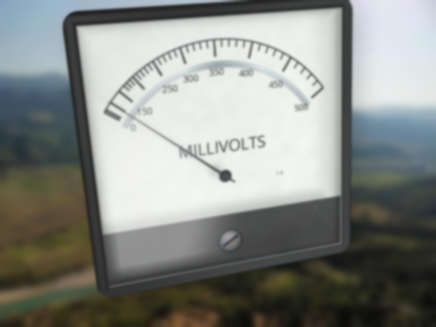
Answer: value=100 unit=mV
